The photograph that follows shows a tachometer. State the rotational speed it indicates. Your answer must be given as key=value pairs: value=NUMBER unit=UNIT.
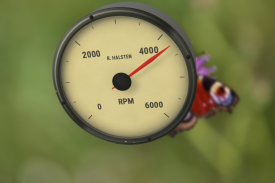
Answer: value=4250 unit=rpm
